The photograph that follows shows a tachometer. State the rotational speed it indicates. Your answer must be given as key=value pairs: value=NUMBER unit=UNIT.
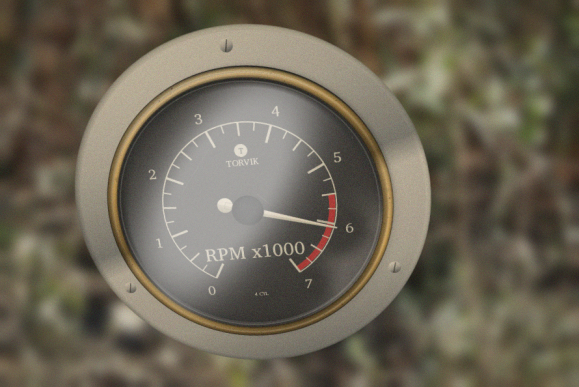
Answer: value=6000 unit=rpm
